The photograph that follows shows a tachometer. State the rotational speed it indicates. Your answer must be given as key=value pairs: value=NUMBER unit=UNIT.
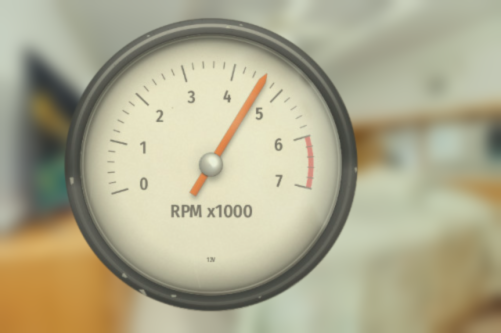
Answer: value=4600 unit=rpm
